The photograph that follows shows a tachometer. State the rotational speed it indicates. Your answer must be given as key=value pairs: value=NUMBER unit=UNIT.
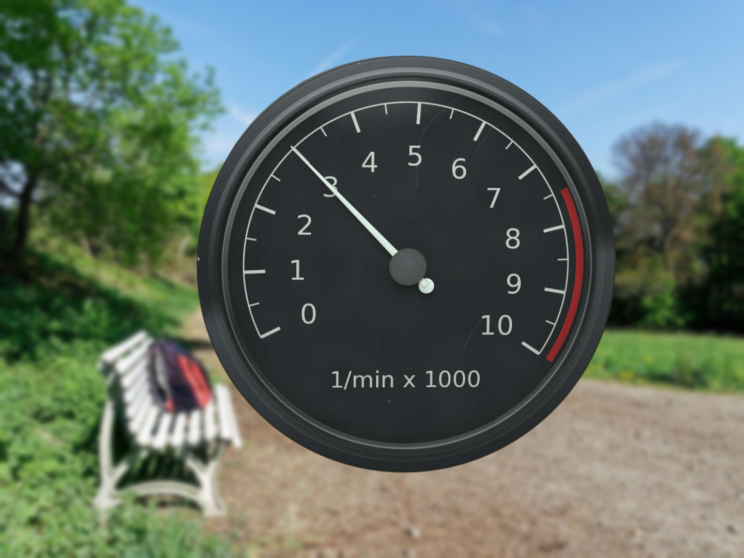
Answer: value=3000 unit=rpm
